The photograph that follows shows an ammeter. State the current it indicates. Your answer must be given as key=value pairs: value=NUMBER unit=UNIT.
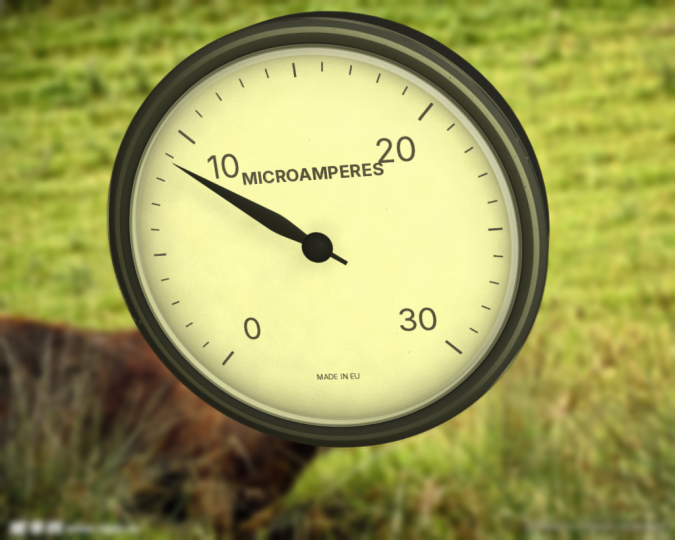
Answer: value=9 unit=µA
